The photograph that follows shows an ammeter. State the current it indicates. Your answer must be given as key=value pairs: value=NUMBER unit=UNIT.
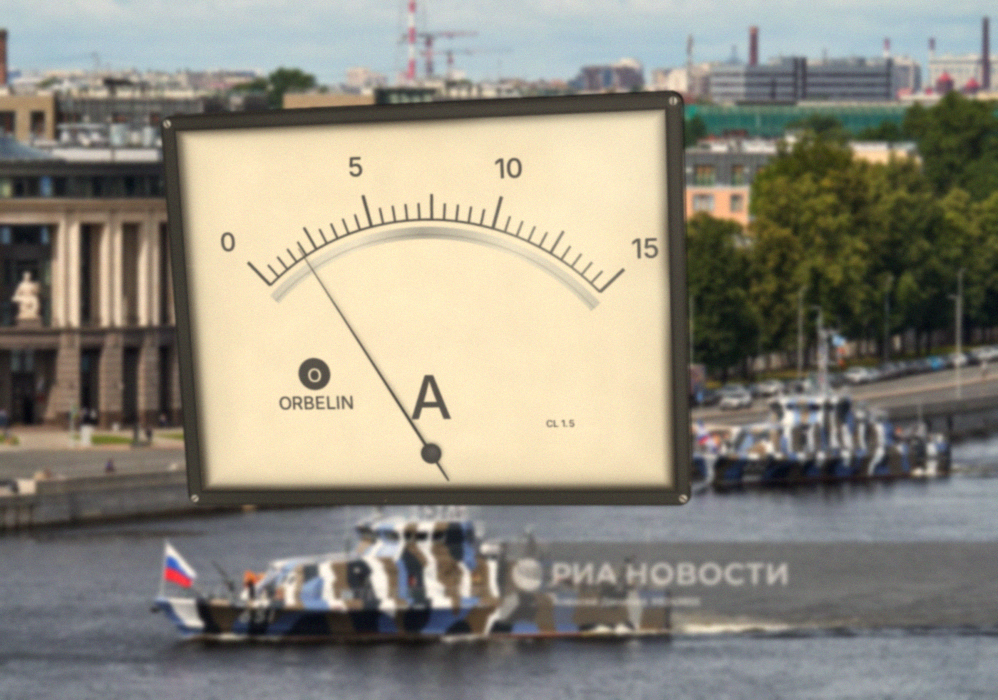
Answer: value=2 unit=A
